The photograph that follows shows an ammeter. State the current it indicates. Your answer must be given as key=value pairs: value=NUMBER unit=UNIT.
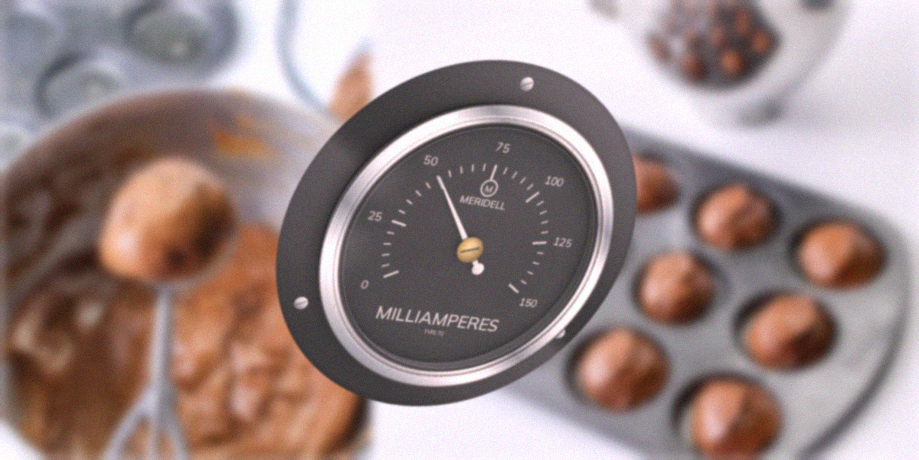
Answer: value=50 unit=mA
